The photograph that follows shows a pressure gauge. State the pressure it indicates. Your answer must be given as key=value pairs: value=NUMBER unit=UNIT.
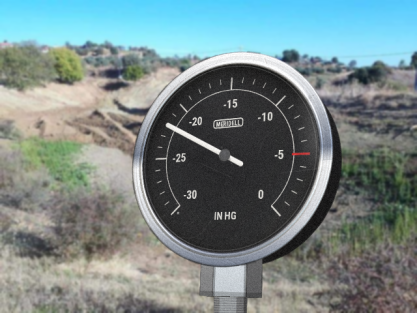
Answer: value=-22 unit=inHg
